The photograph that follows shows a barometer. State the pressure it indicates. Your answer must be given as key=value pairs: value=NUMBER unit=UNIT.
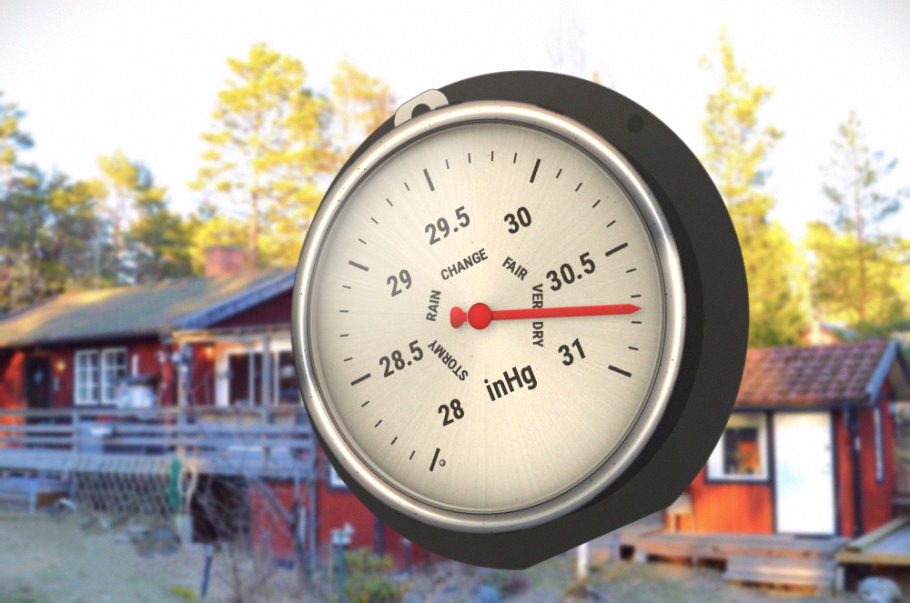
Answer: value=30.75 unit=inHg
